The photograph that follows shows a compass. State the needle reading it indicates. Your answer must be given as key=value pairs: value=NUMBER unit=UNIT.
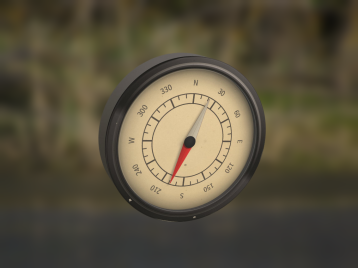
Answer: value=200 unit=°
